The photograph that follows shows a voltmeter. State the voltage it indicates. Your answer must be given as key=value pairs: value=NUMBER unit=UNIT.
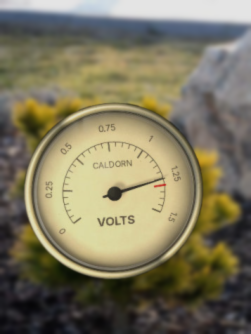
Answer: value=1.25 unit=V
